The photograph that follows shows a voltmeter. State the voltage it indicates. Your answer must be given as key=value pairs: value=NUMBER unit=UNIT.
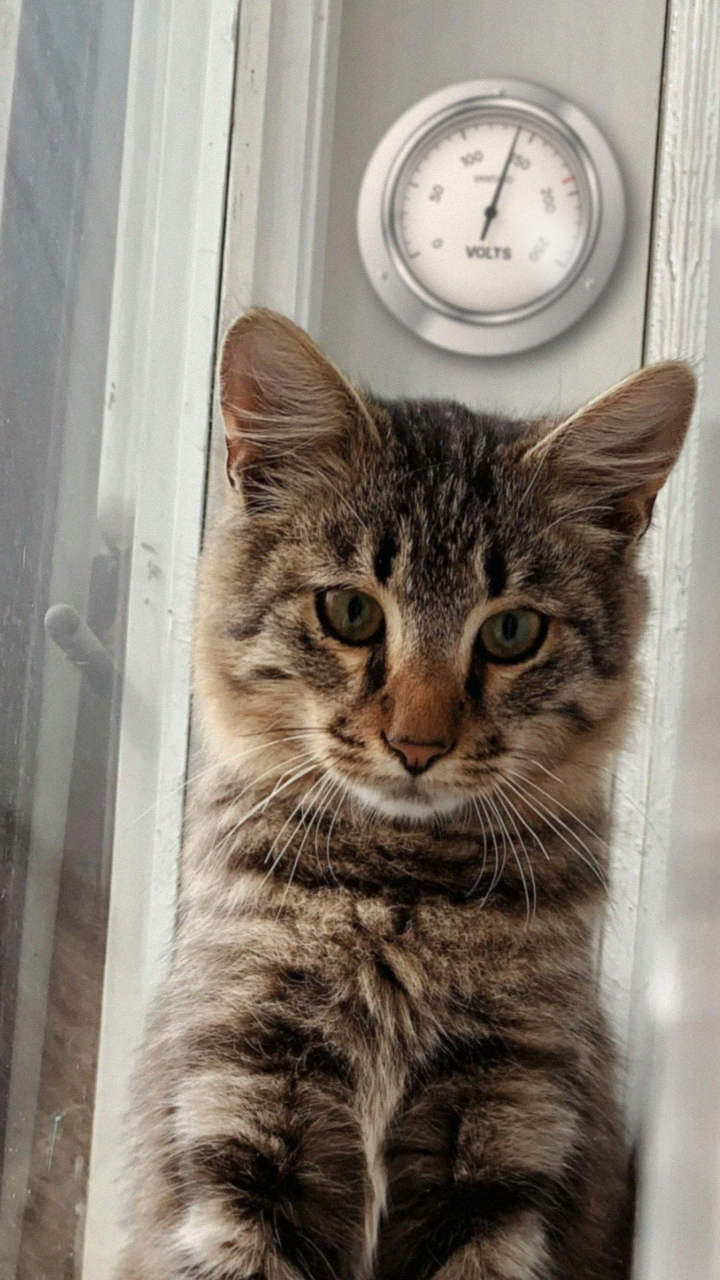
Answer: value=140 unit=V
